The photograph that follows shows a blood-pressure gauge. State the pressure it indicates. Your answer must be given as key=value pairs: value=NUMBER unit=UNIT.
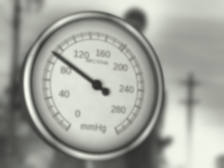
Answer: value=90 unit=mmHg
